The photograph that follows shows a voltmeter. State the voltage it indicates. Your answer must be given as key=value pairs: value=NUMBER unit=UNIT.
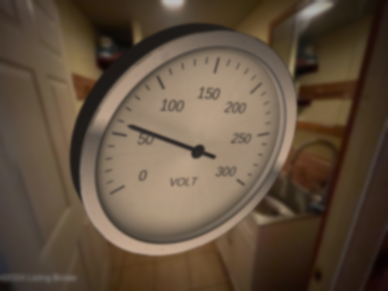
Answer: value=60 unit=V
